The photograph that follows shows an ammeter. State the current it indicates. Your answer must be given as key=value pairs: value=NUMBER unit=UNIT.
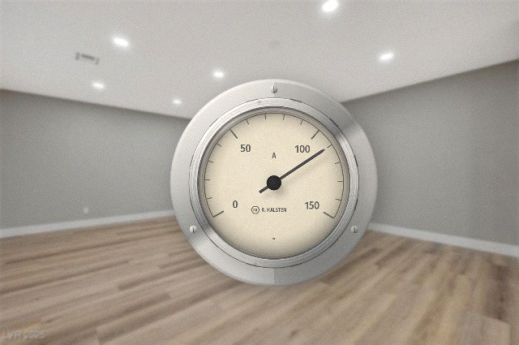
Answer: value=110 unit=A
